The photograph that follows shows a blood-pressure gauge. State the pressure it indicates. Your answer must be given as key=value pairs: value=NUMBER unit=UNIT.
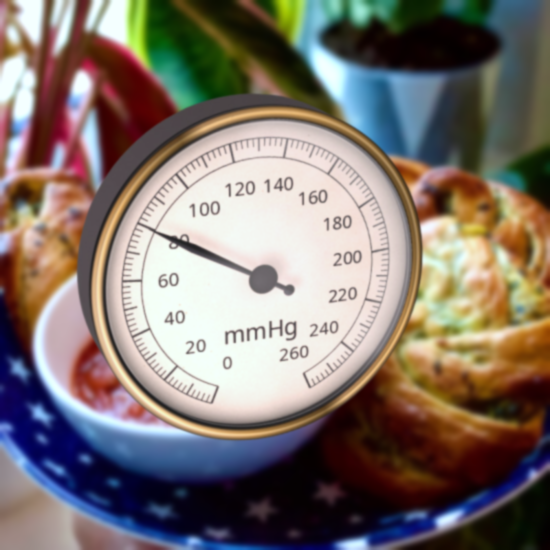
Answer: value=80 unit=mmHg
